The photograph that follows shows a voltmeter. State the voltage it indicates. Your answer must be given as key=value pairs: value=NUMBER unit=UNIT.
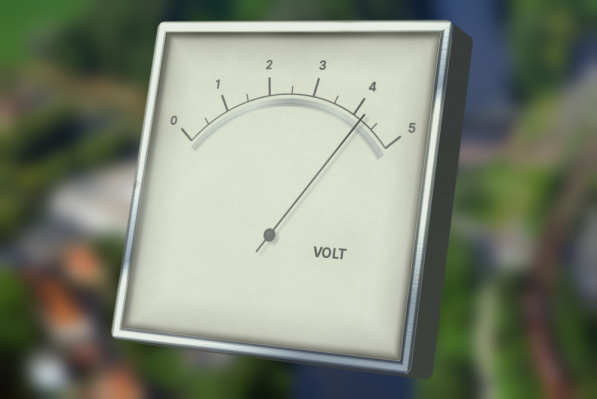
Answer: value=4.25 unit=V
